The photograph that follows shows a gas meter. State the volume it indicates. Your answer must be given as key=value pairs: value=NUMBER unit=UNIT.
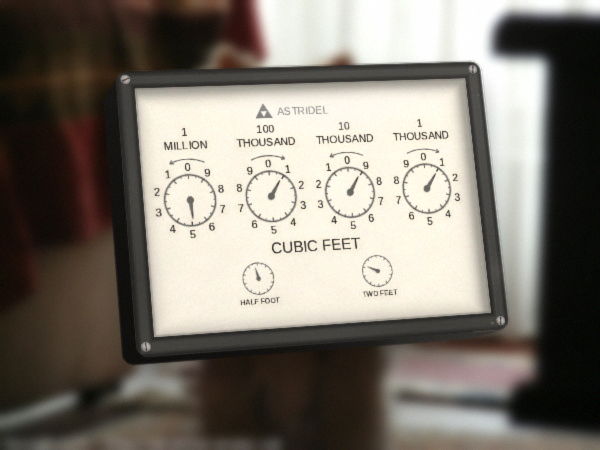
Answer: value=509100 unit=ft³
